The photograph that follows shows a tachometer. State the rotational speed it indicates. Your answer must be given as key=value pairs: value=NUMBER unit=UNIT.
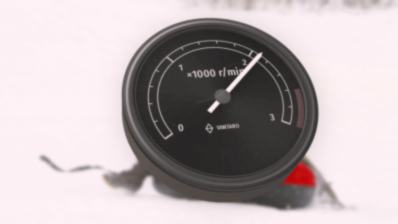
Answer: value=2100 unit=rpm
